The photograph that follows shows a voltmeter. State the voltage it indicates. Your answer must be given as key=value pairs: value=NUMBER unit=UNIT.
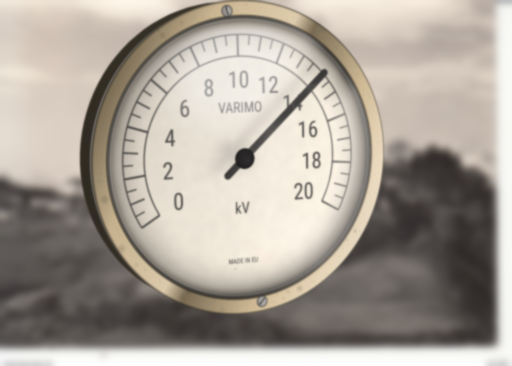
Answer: value=14 unit=kV
